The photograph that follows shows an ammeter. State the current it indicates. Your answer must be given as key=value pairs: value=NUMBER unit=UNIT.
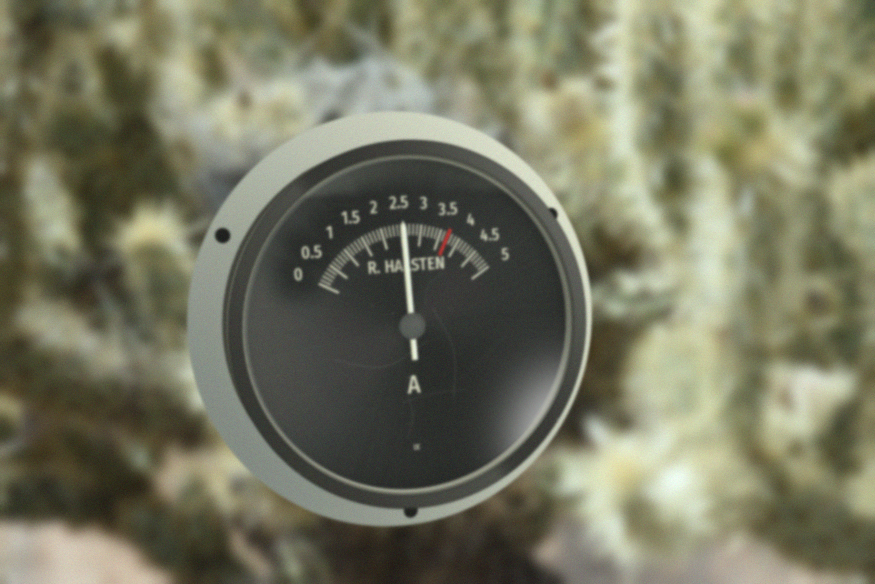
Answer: value=2.5 unit=A
